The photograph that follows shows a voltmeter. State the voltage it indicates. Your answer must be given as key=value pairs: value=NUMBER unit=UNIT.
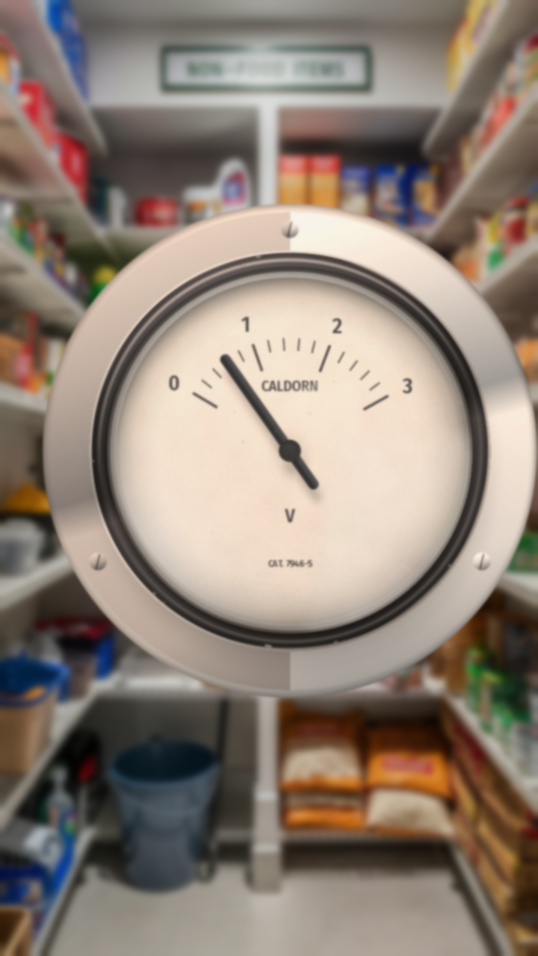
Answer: value=0.6 unit=V
